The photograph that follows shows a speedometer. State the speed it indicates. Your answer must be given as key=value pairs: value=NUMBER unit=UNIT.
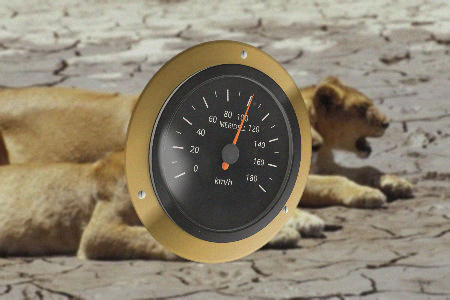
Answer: value=100 unit=km/h
